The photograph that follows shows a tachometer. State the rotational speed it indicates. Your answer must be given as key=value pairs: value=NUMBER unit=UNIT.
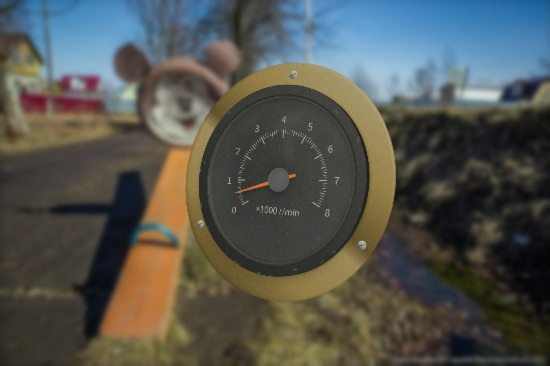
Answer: value=500 unit=rpm
